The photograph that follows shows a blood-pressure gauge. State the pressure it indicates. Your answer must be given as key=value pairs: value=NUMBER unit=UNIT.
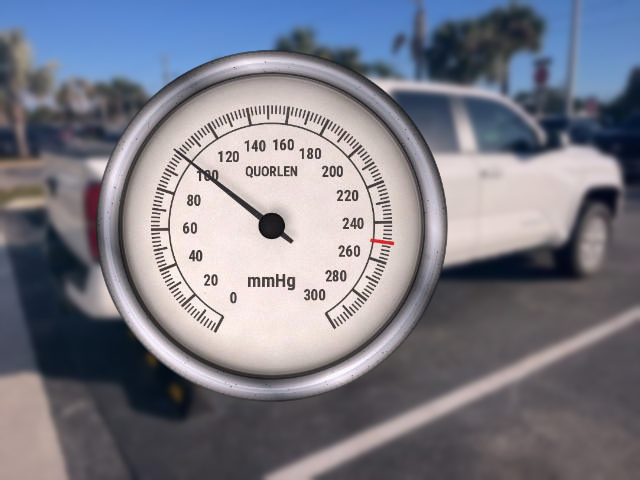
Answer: value=100 unit=mmHg
